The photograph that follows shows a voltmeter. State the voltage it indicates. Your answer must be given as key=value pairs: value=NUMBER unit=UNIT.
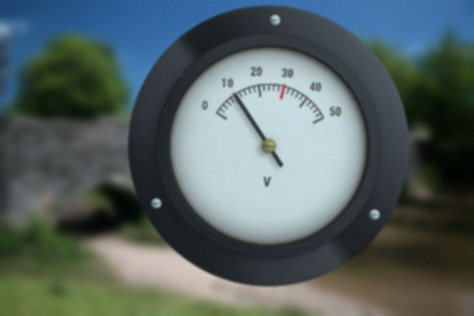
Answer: value=10 unit=V
